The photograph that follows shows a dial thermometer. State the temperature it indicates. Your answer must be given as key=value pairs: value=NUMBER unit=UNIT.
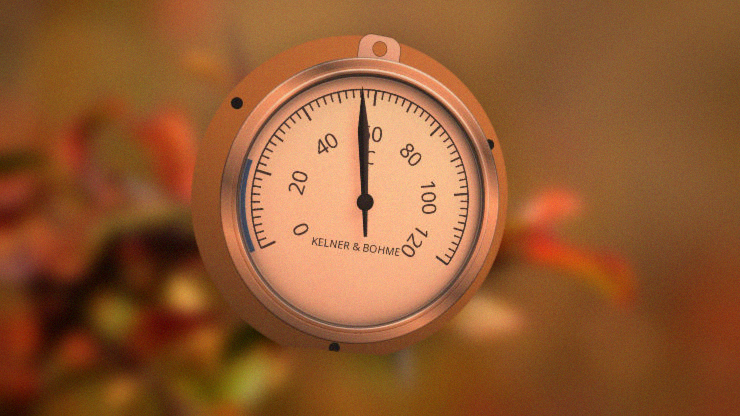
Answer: value=56 unit=°C
